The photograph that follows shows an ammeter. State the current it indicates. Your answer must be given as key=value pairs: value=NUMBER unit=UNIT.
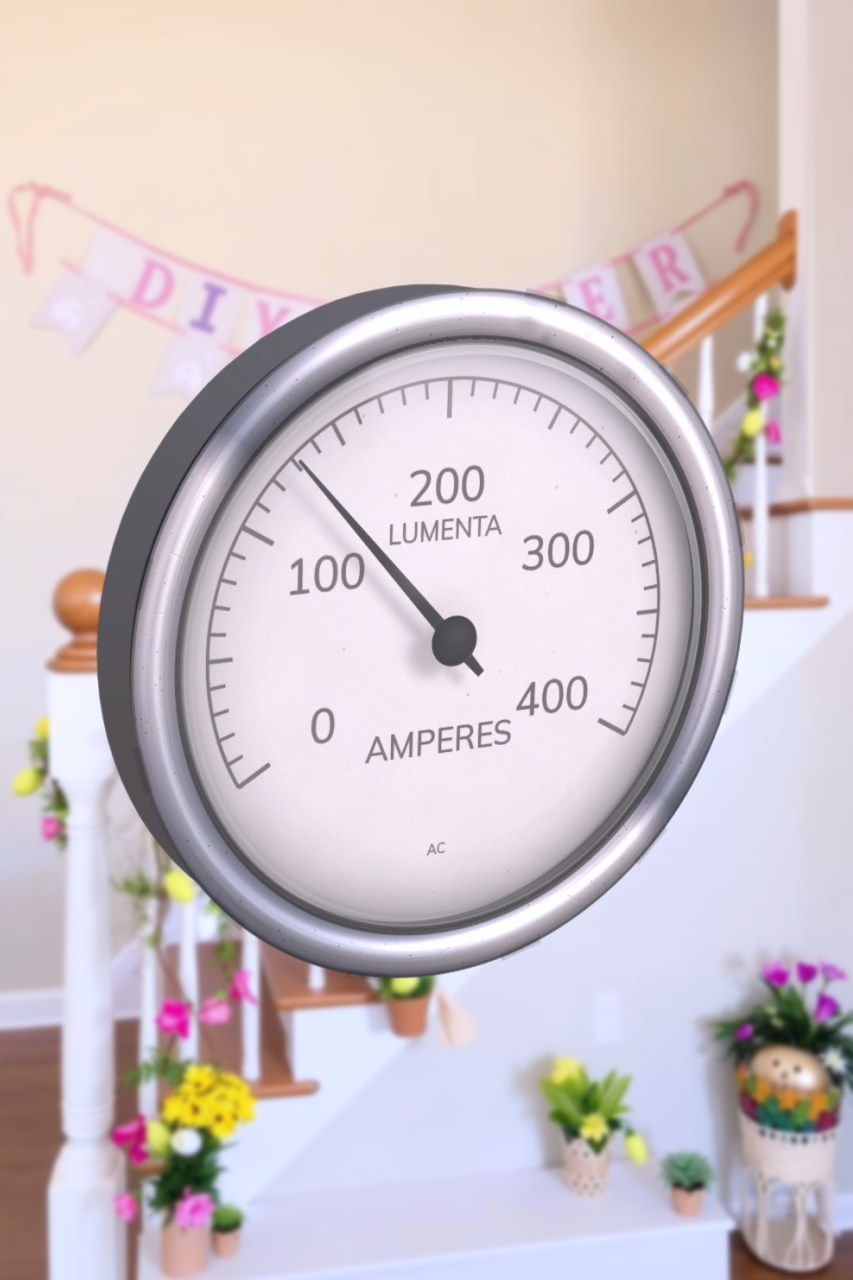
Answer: value=130 unit=A
